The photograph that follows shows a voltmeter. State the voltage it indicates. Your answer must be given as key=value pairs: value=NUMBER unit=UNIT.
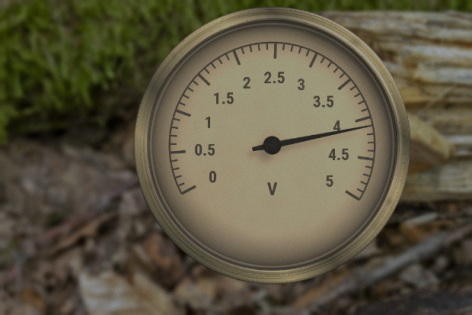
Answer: value=4.1 unit=V
